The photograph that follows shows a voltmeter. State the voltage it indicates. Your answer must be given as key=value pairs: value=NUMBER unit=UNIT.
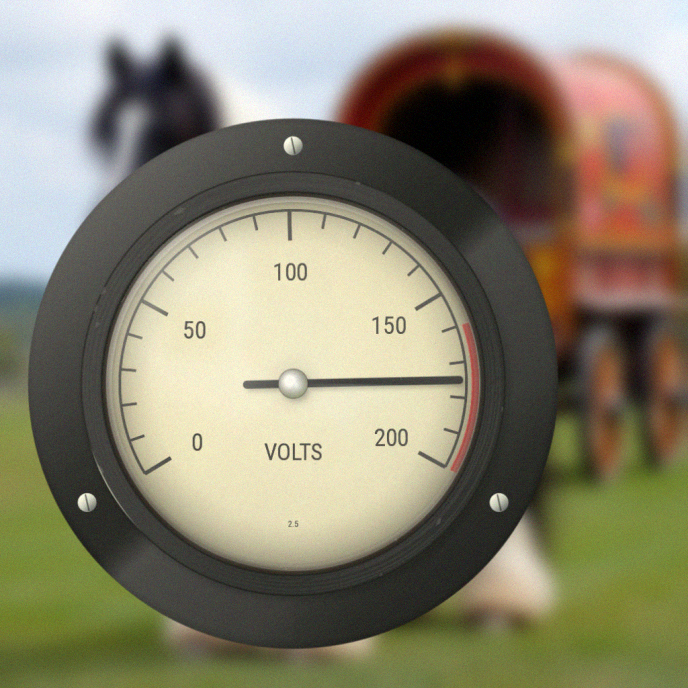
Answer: value=175 unit=V
